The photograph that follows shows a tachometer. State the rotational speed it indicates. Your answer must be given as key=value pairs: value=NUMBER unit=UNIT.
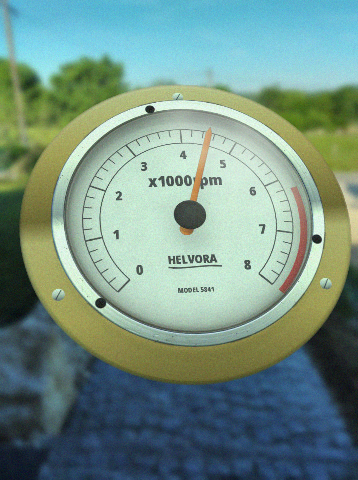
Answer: value=4500 unit=rpm
